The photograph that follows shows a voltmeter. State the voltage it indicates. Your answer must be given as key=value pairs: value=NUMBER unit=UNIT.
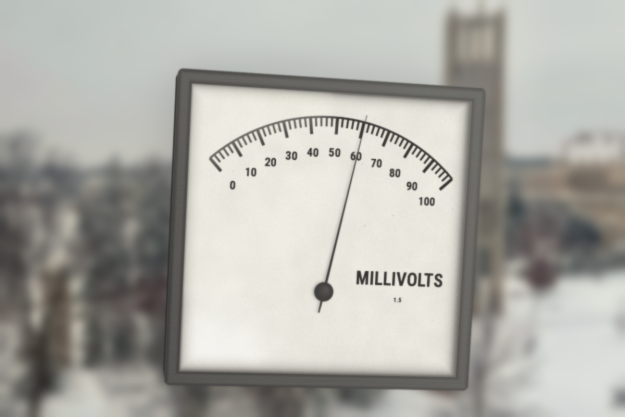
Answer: value=60 unit=mV
